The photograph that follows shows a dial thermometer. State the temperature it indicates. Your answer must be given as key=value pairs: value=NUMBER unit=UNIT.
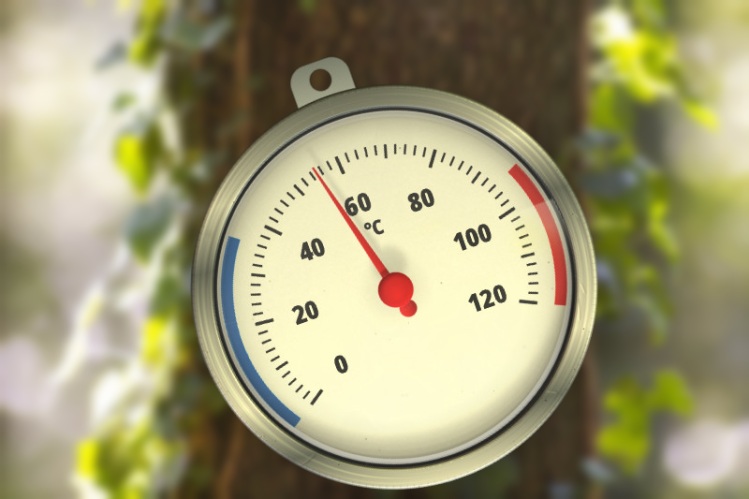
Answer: value=55 unit=°C
